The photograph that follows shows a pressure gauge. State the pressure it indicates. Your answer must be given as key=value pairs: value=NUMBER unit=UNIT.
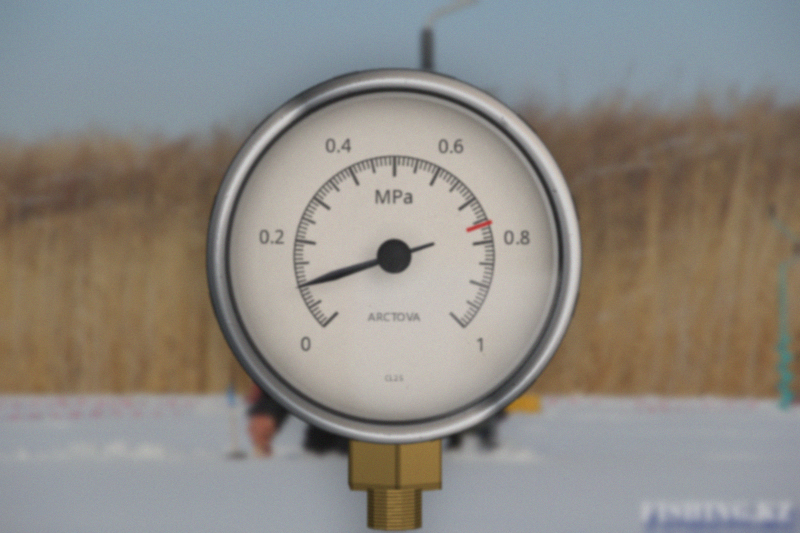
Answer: value=0.1 unit=MPa
